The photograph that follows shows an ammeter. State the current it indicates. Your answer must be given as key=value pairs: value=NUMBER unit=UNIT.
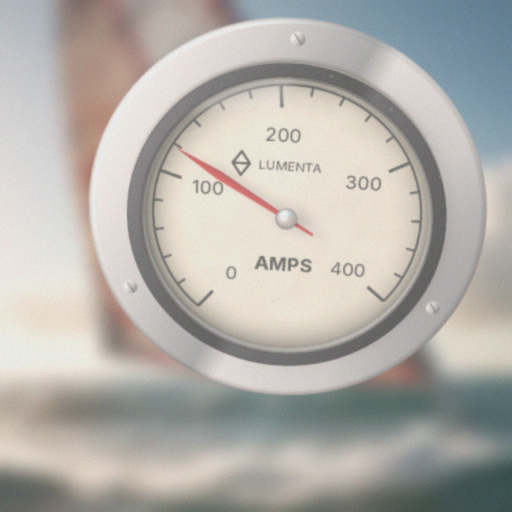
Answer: value=120 unit=A
